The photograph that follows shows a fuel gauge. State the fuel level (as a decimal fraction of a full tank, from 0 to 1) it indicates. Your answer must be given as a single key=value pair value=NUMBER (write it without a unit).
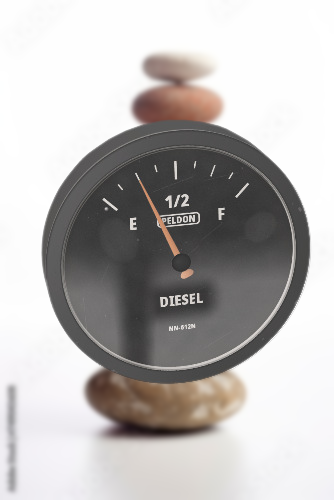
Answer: value=0.25
